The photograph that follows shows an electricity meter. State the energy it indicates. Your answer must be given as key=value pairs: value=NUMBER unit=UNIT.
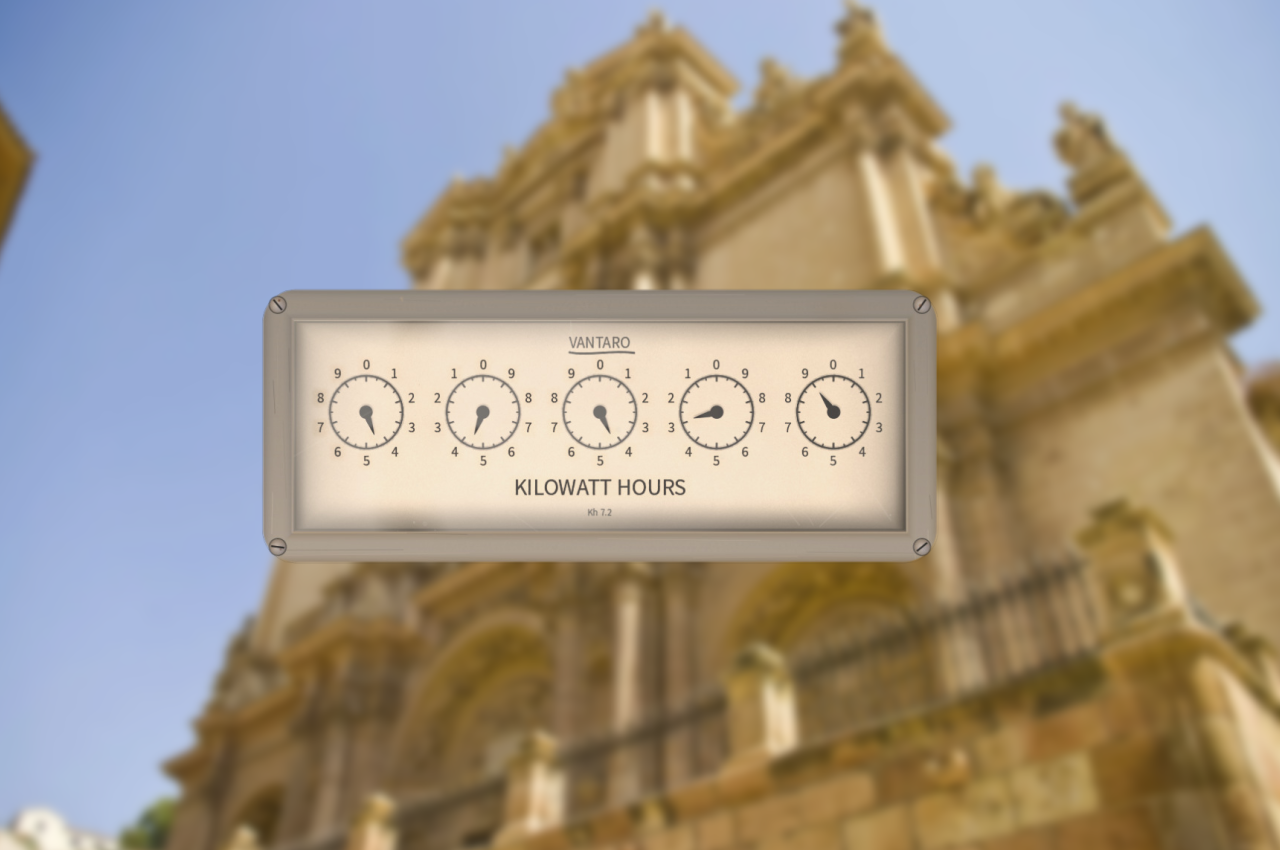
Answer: value=44429 unit=kWh
